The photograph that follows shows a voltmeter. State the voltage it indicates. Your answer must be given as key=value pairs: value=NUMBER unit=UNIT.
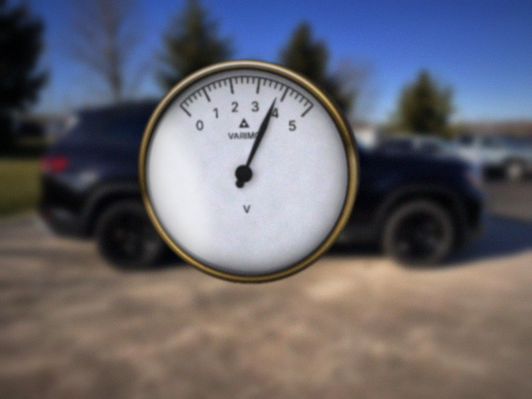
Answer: value=3.8 unit=V
